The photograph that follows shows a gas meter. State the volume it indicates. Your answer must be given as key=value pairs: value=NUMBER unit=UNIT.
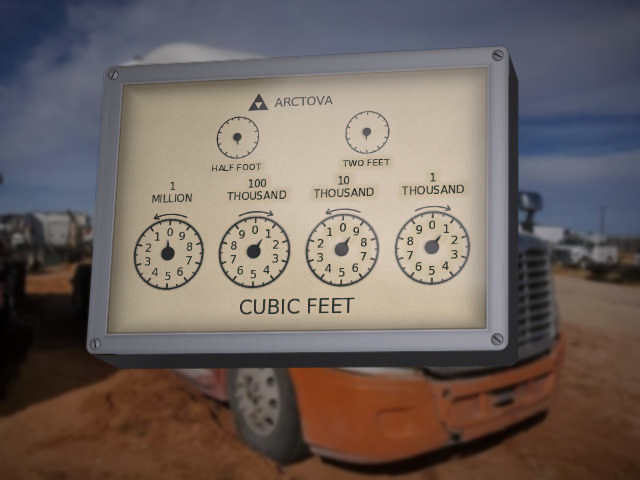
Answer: value=9100 unit=ft³
